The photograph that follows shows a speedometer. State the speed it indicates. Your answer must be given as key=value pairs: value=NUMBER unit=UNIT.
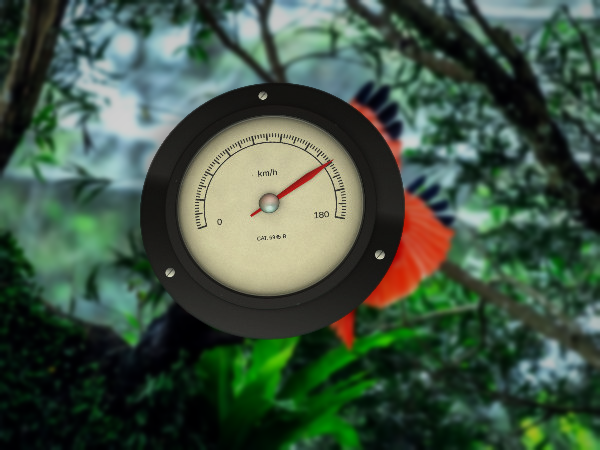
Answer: value=140 unit=km/h
